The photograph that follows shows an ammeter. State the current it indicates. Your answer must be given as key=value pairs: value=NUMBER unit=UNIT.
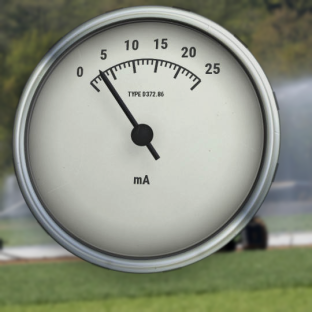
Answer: value=3 unit=mA
